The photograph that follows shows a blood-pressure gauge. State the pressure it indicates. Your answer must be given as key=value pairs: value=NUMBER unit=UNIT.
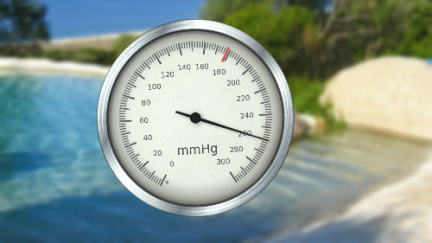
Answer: value=260 unit=mmHg
